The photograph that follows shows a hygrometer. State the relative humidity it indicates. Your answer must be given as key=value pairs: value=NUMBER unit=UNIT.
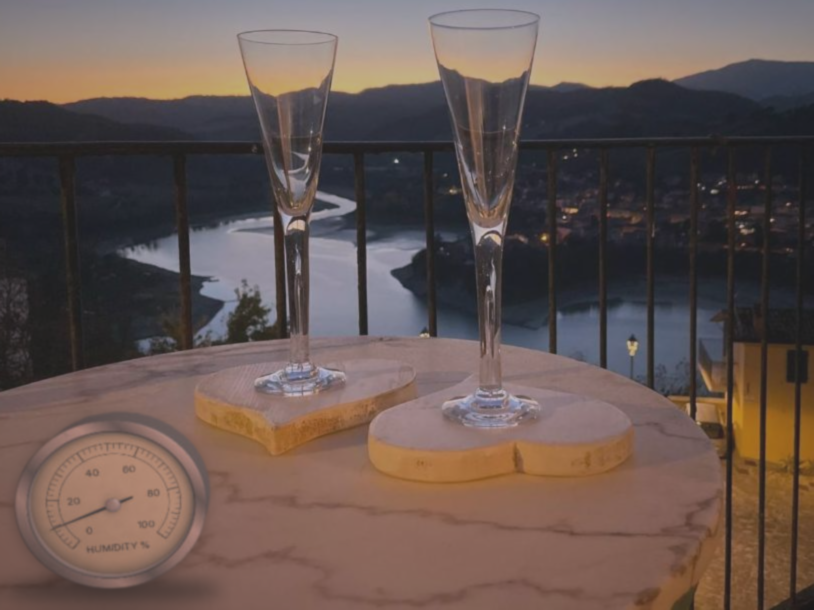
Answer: value=10 unit=%
